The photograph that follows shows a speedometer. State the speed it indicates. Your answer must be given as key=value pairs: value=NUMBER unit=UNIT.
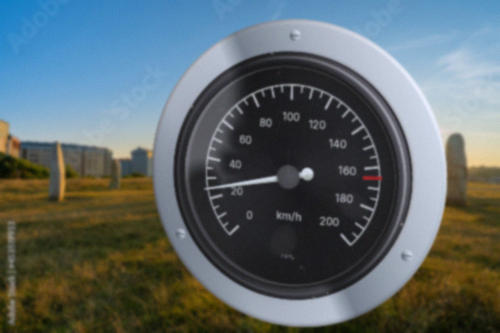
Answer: value=25 unit=km/h
